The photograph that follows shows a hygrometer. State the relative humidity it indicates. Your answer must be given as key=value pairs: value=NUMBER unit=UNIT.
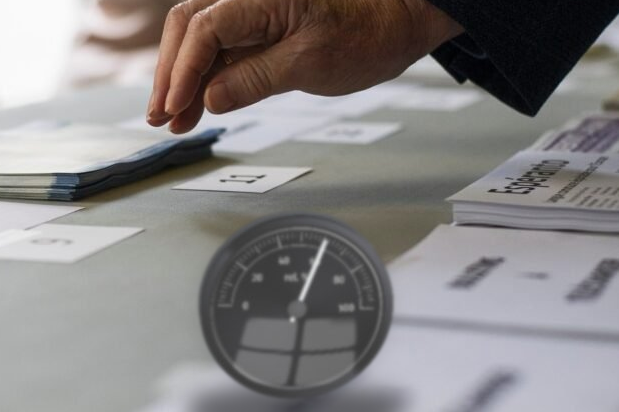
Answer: value=60 unit=%
